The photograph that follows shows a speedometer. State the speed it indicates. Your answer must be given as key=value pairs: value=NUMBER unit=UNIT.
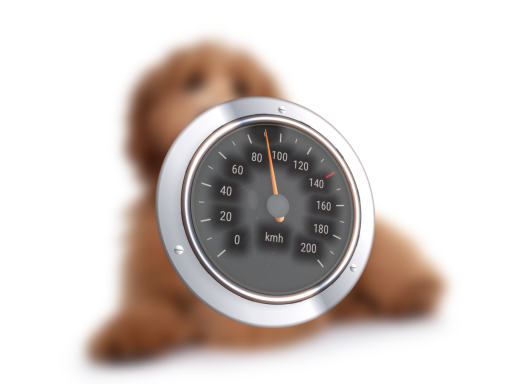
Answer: value=90 unit=km/h
